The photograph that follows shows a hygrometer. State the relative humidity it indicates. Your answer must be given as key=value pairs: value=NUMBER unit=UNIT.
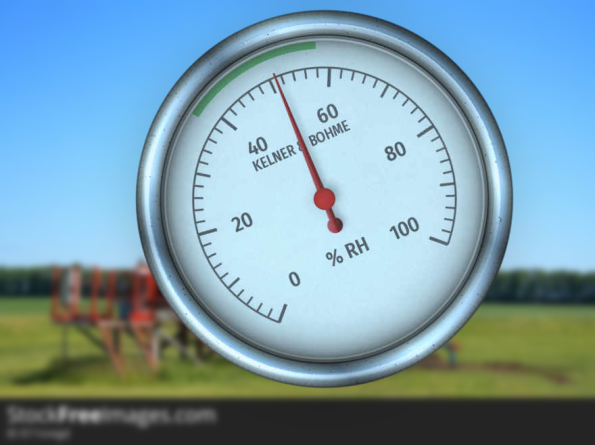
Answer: value=51 unit=%
